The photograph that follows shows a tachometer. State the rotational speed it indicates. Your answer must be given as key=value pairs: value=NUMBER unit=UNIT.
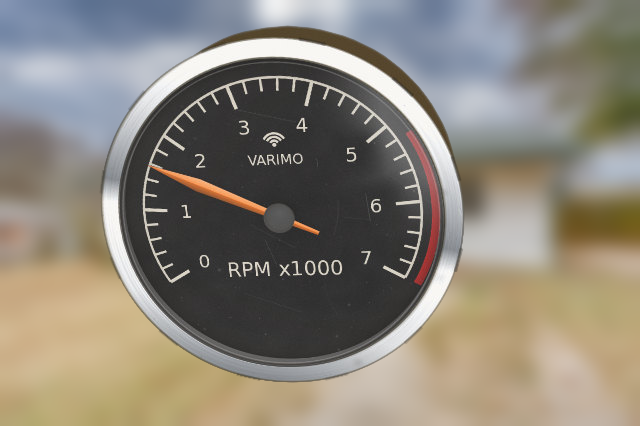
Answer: value=1600 unit=rpm
